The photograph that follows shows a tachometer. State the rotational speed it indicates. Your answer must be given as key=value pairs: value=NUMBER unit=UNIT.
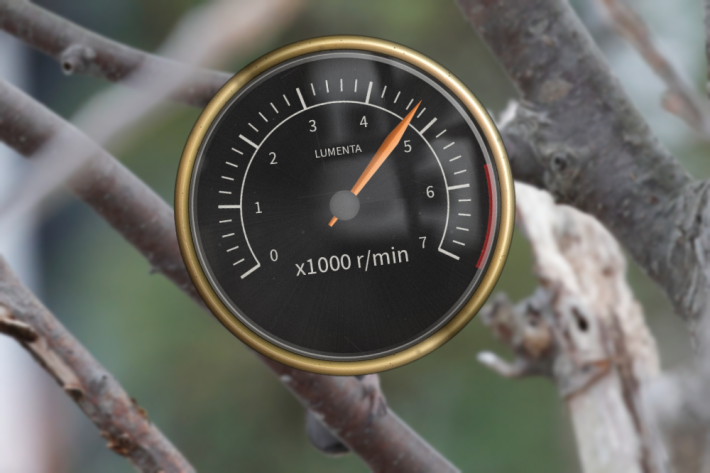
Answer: value=4700 unit=rpm
